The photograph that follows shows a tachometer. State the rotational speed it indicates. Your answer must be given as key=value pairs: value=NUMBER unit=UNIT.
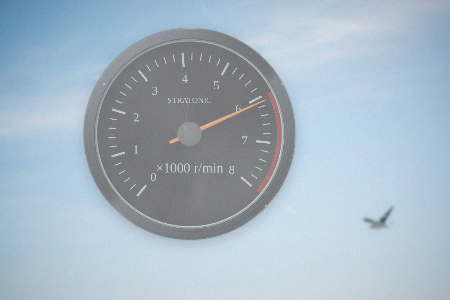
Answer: value=6100 unit=rpm
